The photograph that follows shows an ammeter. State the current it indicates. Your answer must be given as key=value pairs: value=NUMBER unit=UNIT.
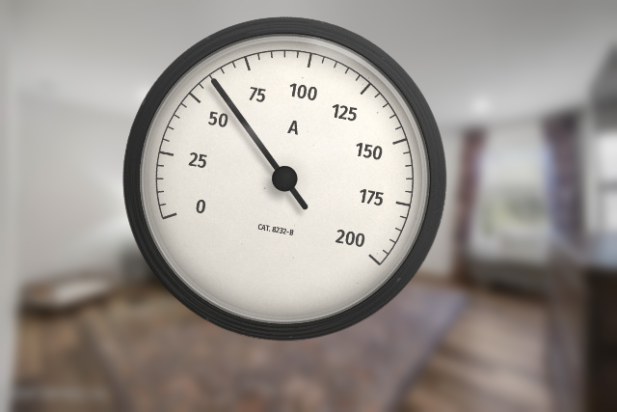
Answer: value=60 unit=A
